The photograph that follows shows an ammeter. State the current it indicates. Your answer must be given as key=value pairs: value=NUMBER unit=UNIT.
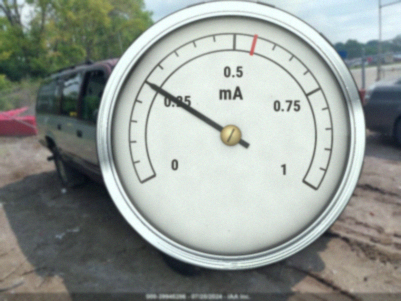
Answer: value=0.25 unit=mA
